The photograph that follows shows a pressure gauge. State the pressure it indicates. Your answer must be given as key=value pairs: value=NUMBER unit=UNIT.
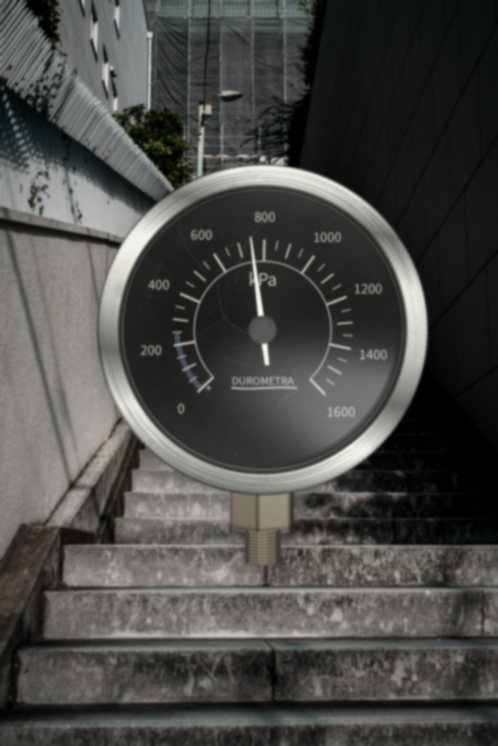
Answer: value=750 unit=kPa
